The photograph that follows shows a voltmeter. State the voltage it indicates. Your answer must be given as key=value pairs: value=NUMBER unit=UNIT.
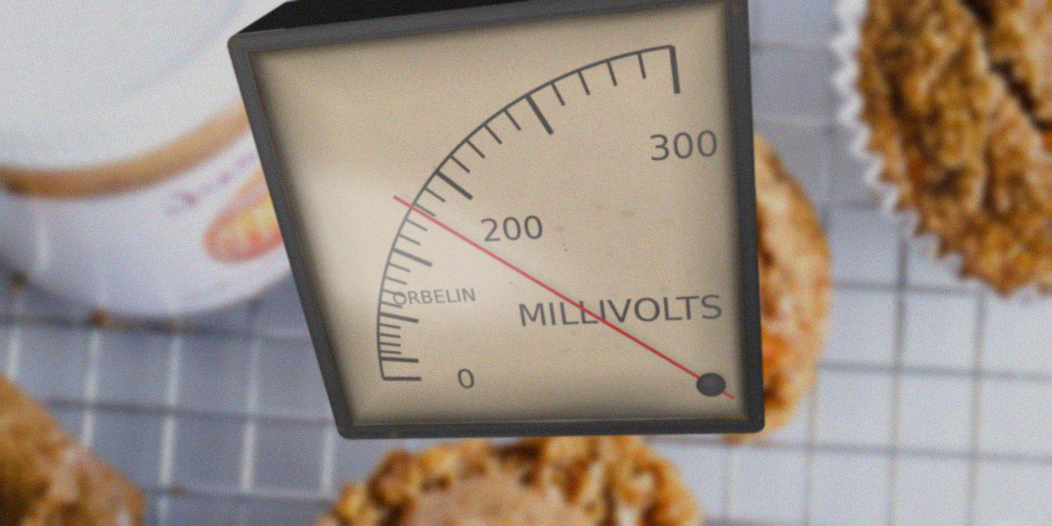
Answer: value=180 unit=mV
